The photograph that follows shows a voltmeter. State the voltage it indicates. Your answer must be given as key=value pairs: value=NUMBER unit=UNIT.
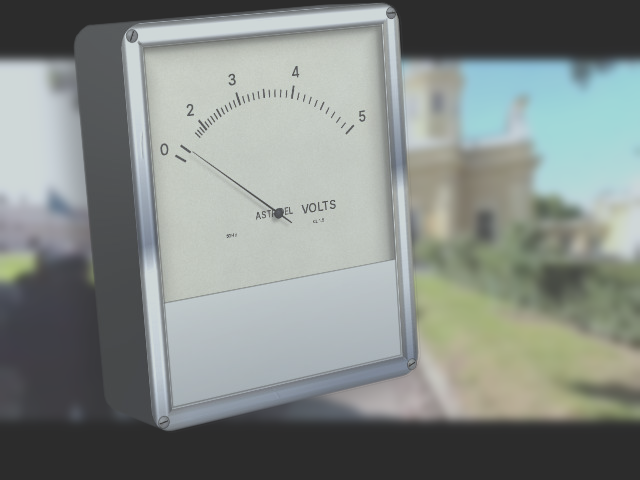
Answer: value=1 unit=V
